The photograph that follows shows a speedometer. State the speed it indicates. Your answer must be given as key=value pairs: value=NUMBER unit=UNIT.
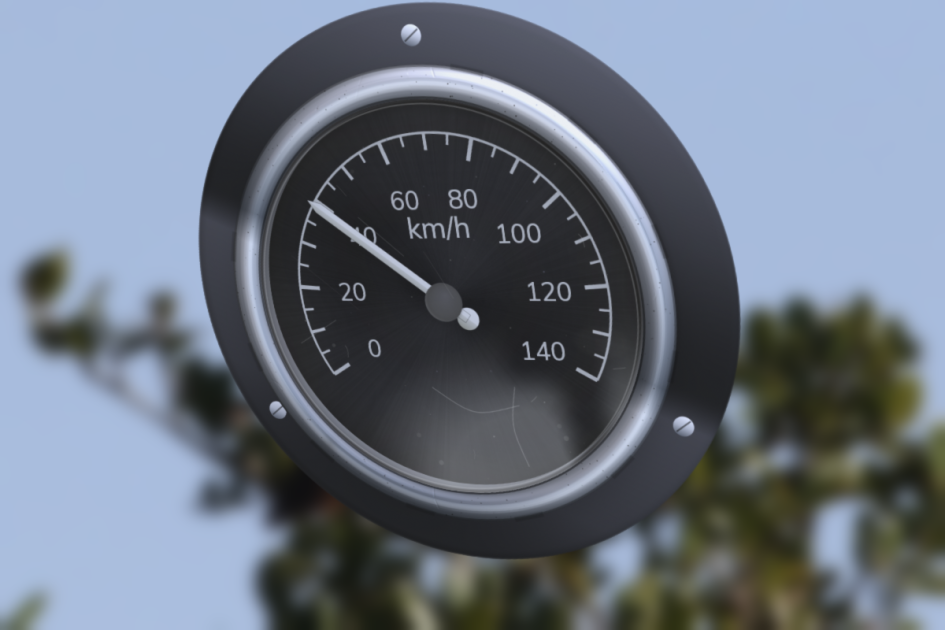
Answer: value=40 unit=km/h
